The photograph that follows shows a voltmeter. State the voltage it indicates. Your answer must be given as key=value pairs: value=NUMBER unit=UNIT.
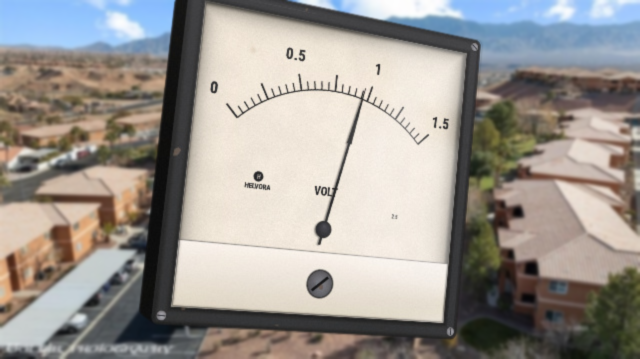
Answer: value=0.95 unit=V
